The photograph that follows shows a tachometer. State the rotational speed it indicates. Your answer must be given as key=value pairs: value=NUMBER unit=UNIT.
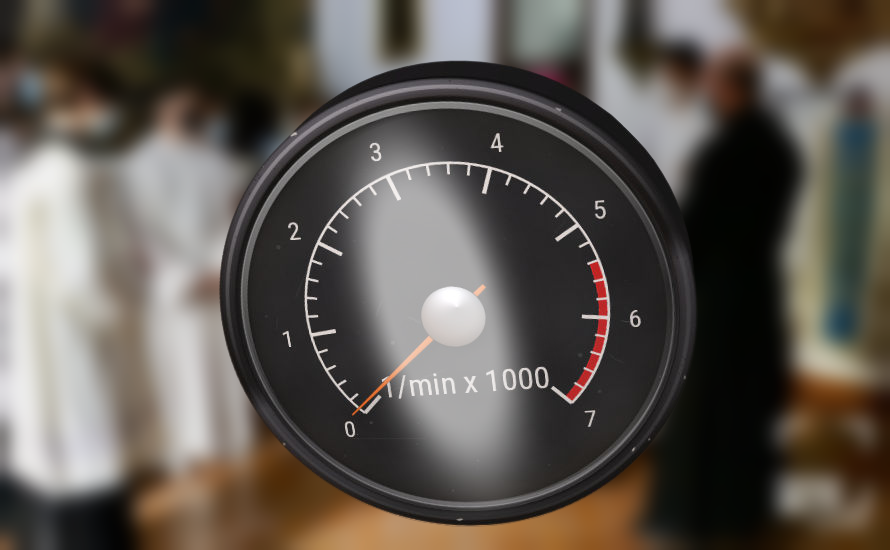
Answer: value=100 unit=rpm
